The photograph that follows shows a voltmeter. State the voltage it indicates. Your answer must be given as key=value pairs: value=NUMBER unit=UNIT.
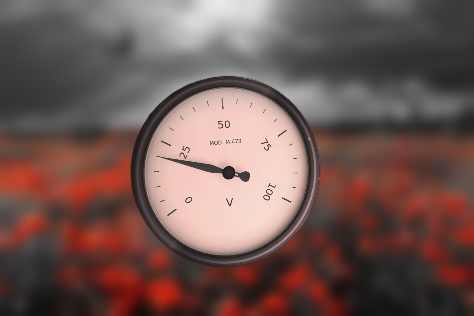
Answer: value=20 unit=V
